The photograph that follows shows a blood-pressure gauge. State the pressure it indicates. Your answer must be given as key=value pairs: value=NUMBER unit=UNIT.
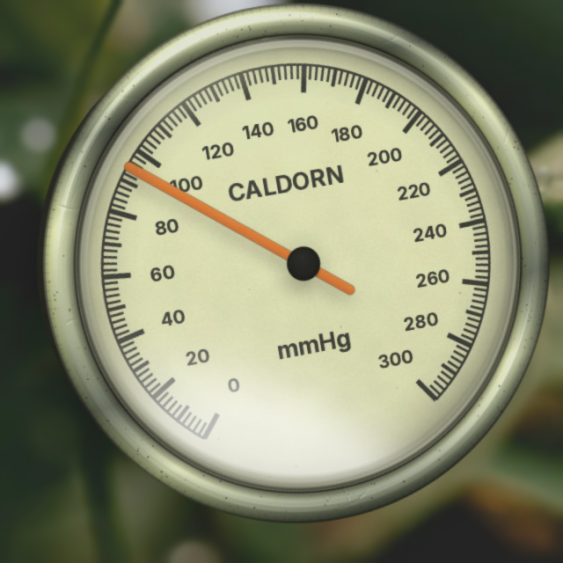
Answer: value=94 unit=mmHg
